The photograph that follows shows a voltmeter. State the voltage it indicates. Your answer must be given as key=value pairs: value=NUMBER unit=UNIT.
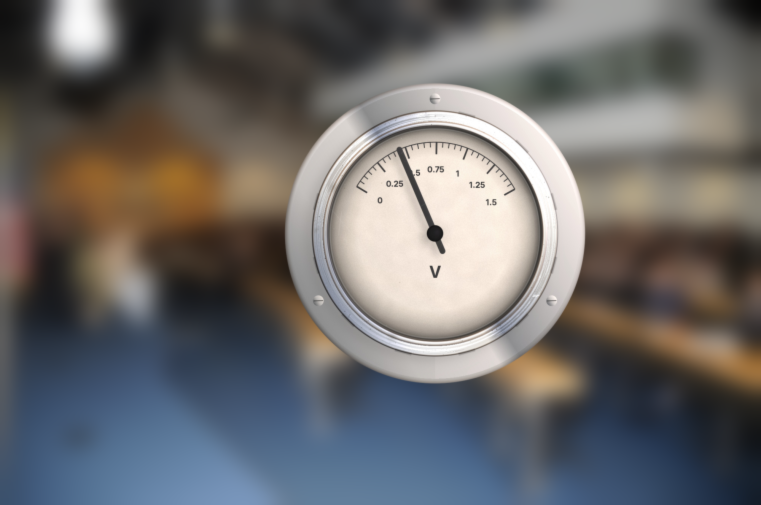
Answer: value=0.45 unit=V
